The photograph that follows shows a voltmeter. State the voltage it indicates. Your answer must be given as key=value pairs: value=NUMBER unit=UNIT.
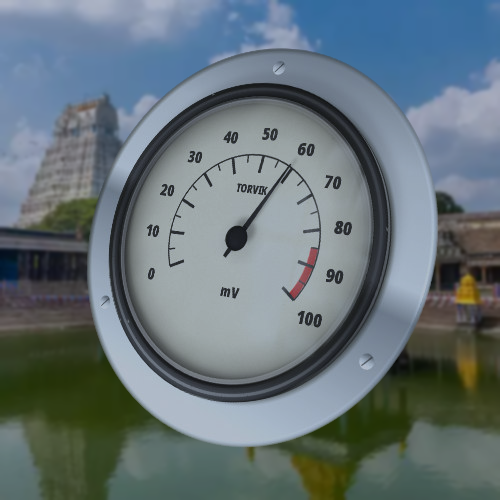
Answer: value=60 unit=mV
